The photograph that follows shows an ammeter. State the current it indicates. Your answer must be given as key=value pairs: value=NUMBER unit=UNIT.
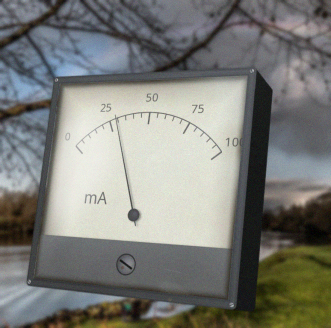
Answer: value=30 unit=mA
